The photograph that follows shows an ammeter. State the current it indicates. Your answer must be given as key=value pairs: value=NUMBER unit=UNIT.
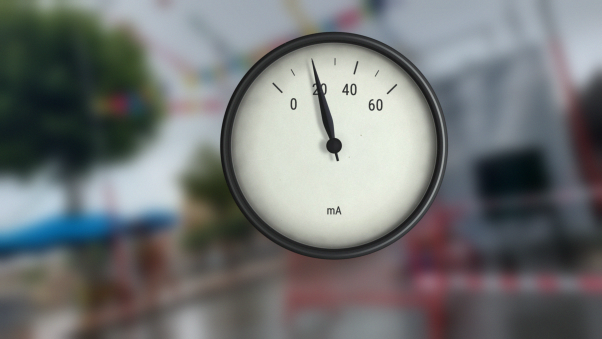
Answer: value=20 unit=mA
